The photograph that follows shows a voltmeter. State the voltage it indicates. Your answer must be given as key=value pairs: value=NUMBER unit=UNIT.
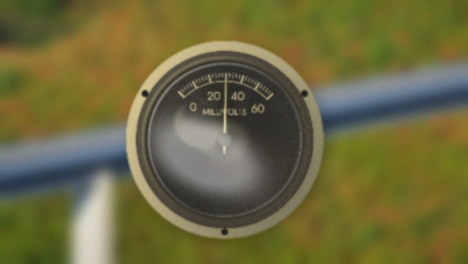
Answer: value=30 unit=mV
